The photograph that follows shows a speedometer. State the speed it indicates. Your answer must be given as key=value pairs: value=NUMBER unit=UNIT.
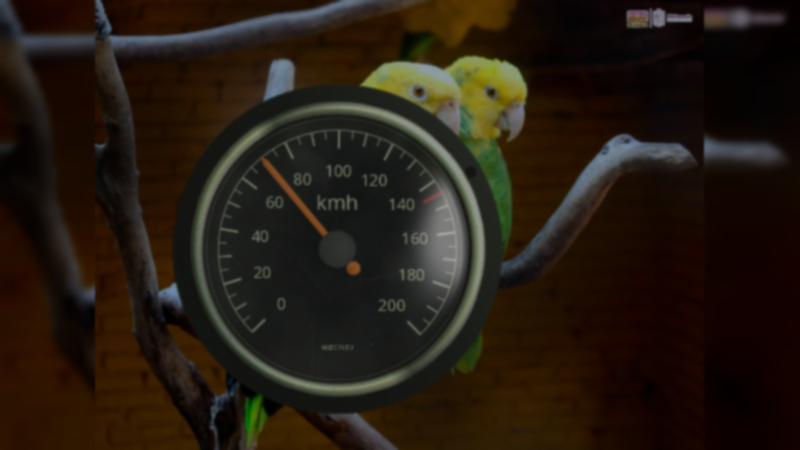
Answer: value=70 unit=km/h
